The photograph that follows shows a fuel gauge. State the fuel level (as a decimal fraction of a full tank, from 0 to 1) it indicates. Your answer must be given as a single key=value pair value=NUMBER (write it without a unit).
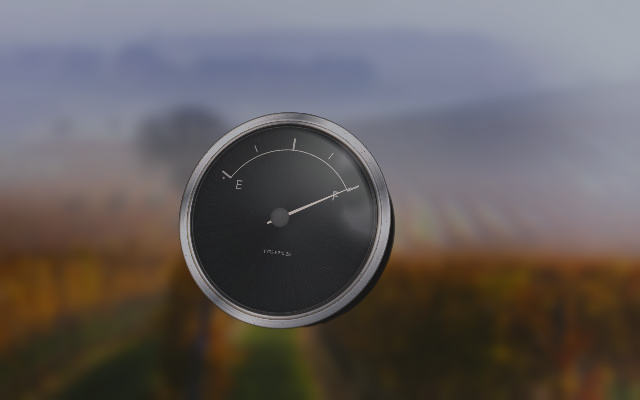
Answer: value=1
